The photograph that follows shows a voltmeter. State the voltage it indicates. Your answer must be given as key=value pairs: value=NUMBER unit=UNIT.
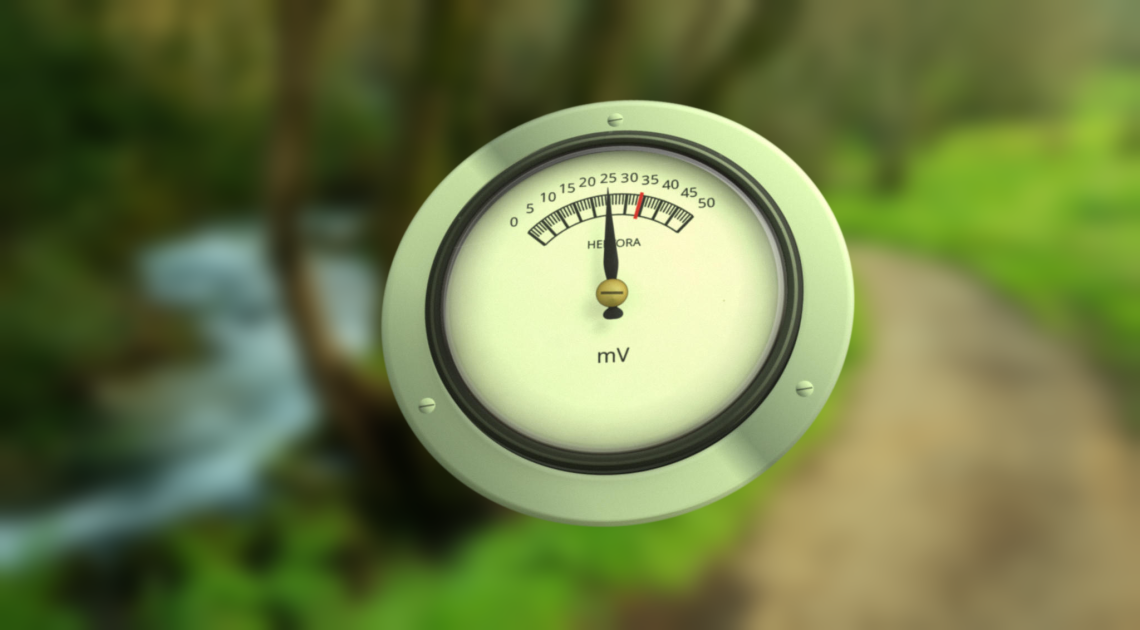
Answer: value=25 unit=mV
